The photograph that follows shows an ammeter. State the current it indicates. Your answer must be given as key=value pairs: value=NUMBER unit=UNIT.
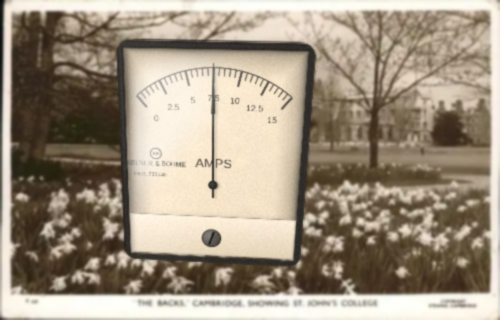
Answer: value=7.5 unit=A
